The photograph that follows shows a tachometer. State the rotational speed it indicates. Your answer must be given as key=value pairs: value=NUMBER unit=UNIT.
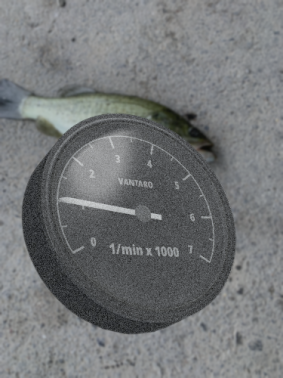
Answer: value=1000 unit=rpm
